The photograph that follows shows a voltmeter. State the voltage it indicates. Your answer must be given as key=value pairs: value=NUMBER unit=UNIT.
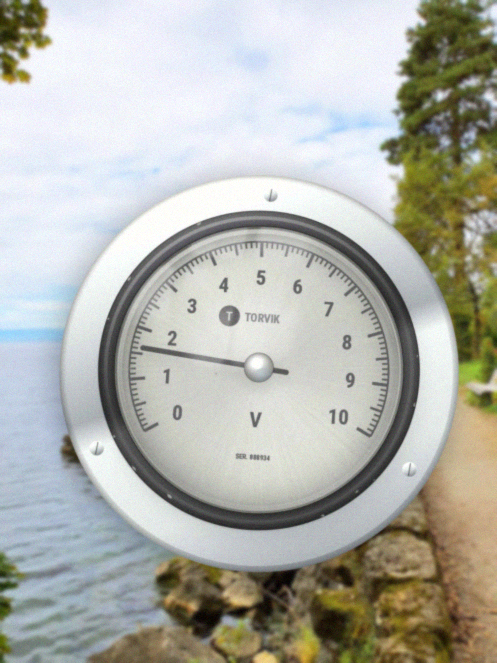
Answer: value=1.6 unit=V
